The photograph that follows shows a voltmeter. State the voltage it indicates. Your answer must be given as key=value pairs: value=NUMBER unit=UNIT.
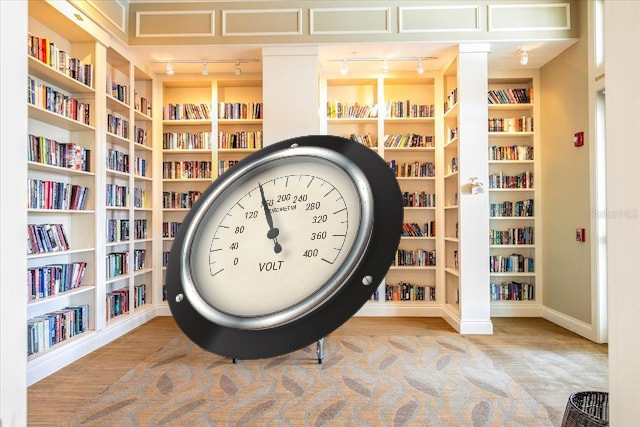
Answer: value=160 unit=V
